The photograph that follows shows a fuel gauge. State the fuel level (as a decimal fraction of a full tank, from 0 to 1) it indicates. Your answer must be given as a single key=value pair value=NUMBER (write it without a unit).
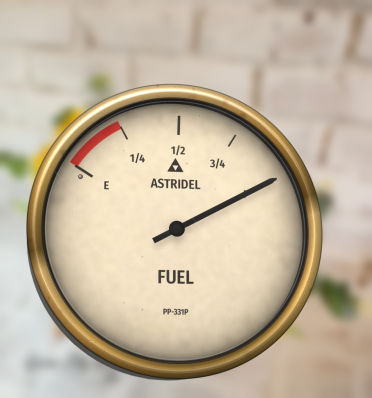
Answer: value=1
